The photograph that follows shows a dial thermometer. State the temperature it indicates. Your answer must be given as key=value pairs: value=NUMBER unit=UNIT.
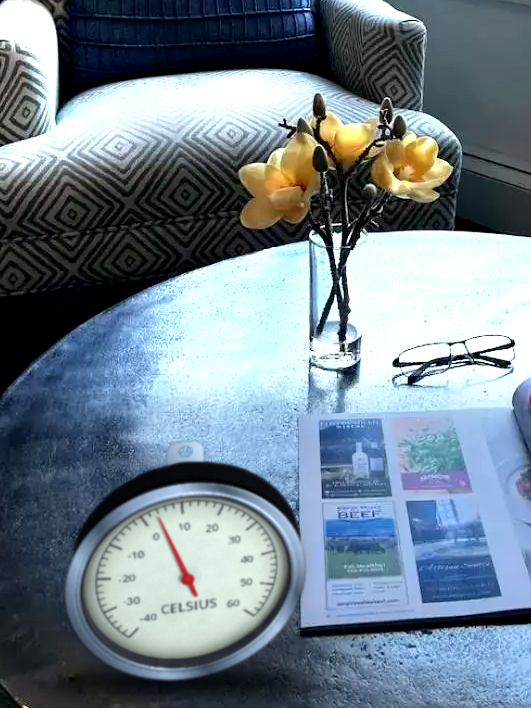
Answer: value=4 unit=°C
